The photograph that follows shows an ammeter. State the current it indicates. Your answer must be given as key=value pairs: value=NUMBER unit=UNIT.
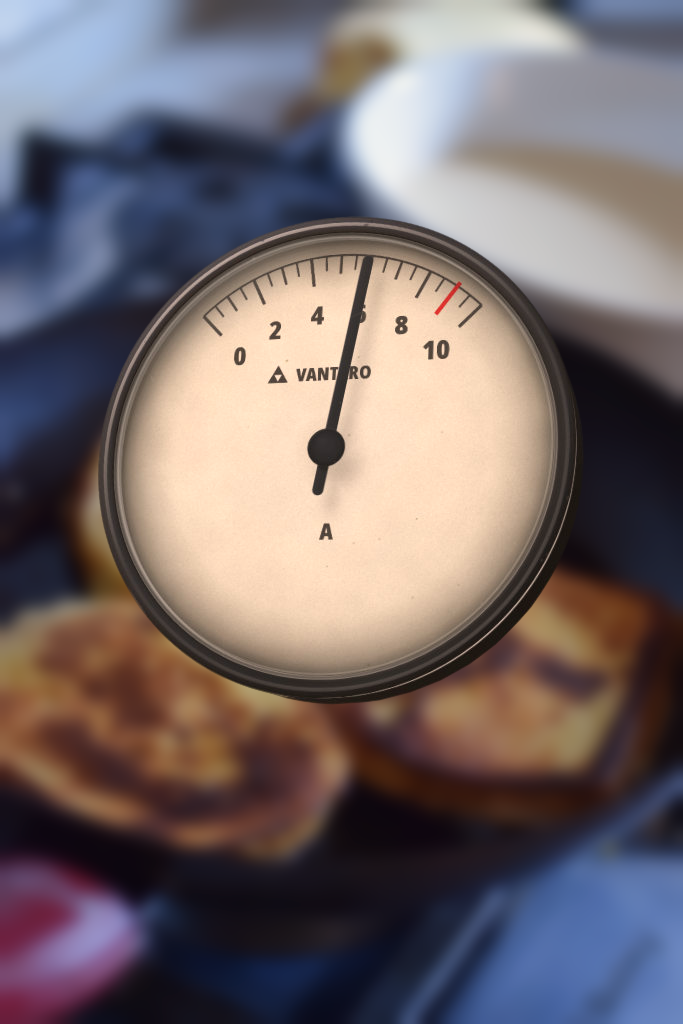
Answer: value=6 unit=A
